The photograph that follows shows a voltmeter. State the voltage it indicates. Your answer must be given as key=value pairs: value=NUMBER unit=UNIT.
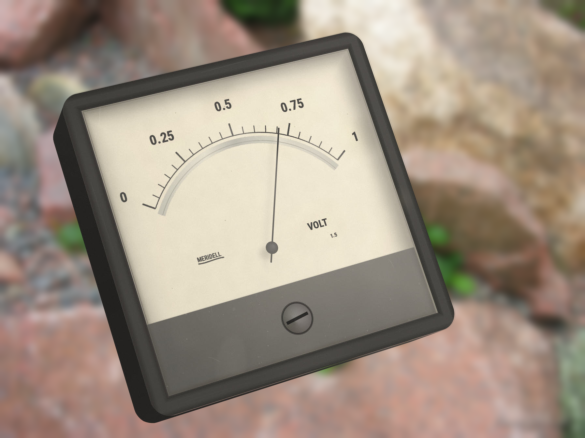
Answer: value=0.7 unit=V
